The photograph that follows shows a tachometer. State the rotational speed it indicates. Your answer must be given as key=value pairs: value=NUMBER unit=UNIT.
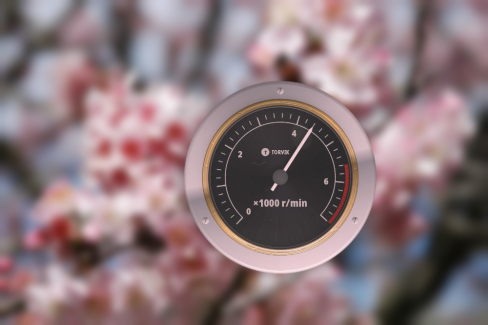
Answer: value=4400 unit=rpm
